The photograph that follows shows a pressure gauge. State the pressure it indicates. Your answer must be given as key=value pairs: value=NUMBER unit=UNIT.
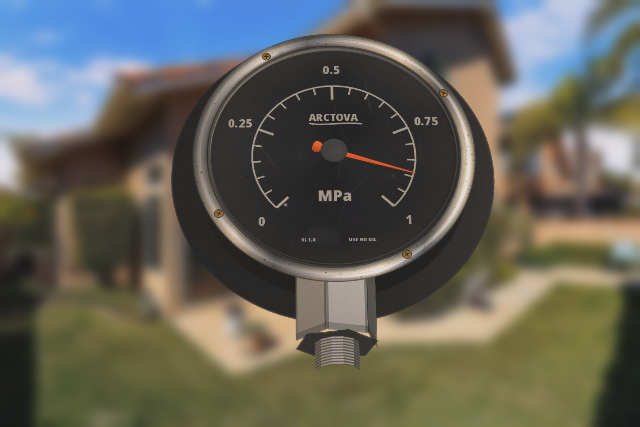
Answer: value=0.9 unit=MPa
